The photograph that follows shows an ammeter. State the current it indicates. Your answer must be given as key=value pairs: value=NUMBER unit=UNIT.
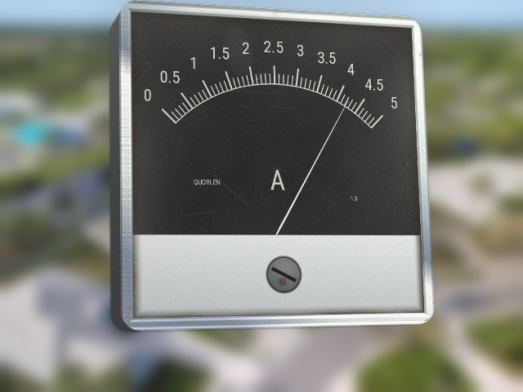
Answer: value=4.2 unit=A
